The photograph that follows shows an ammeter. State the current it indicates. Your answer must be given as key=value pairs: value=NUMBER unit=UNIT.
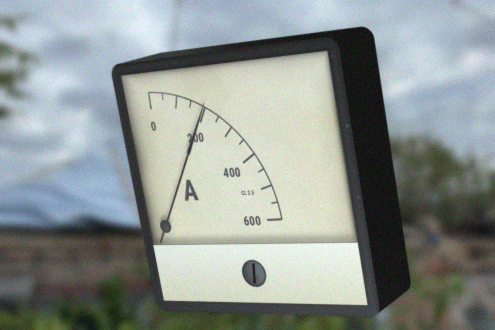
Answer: value=200 unit=A
